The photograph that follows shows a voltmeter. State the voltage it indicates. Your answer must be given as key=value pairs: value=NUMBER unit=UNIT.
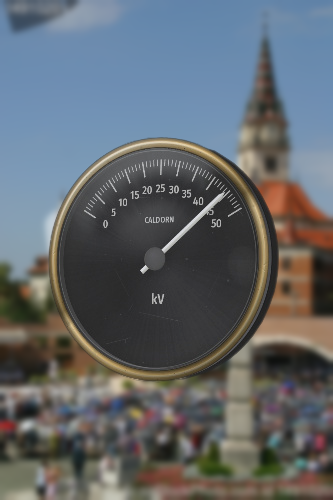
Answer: value=45 unit=kV
